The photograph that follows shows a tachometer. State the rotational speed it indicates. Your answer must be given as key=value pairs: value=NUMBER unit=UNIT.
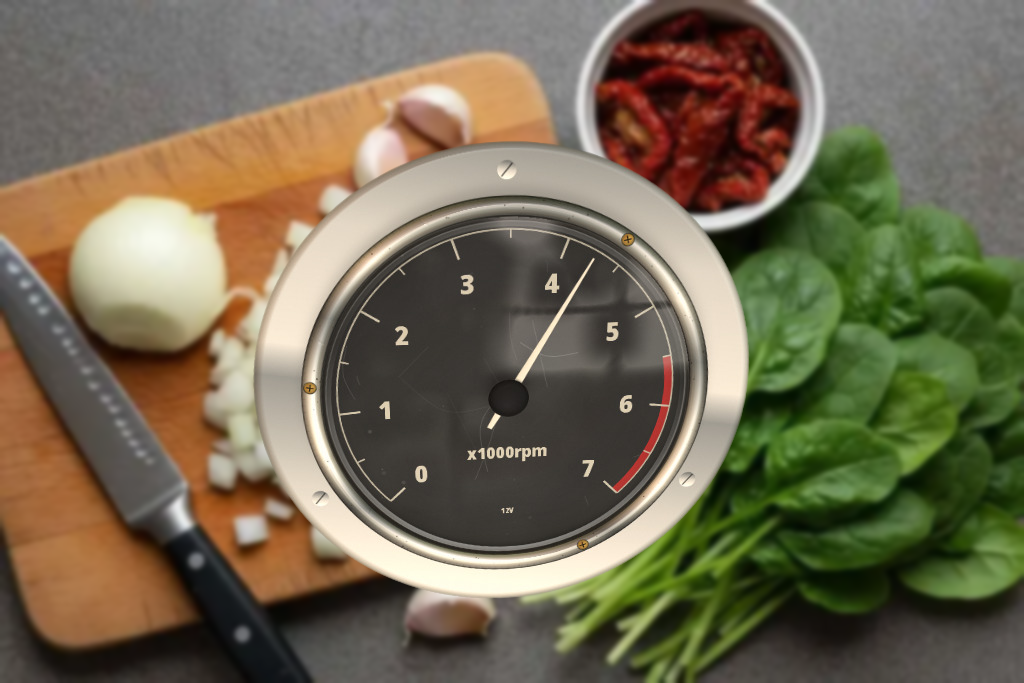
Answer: value=4250 unit=rpm
